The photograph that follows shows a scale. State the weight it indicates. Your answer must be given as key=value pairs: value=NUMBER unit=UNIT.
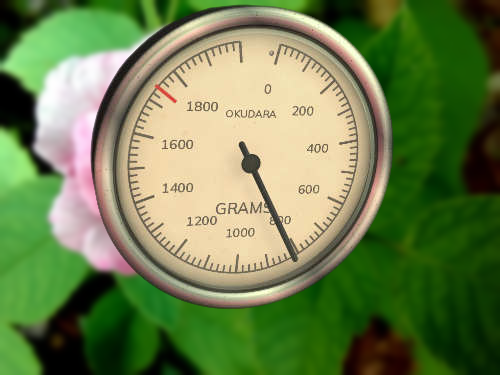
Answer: value=820 unit=g
